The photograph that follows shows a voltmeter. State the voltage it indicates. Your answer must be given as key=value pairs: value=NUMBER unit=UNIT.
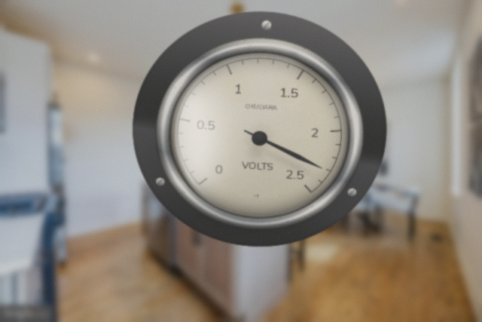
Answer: value=2.3 unit=V
